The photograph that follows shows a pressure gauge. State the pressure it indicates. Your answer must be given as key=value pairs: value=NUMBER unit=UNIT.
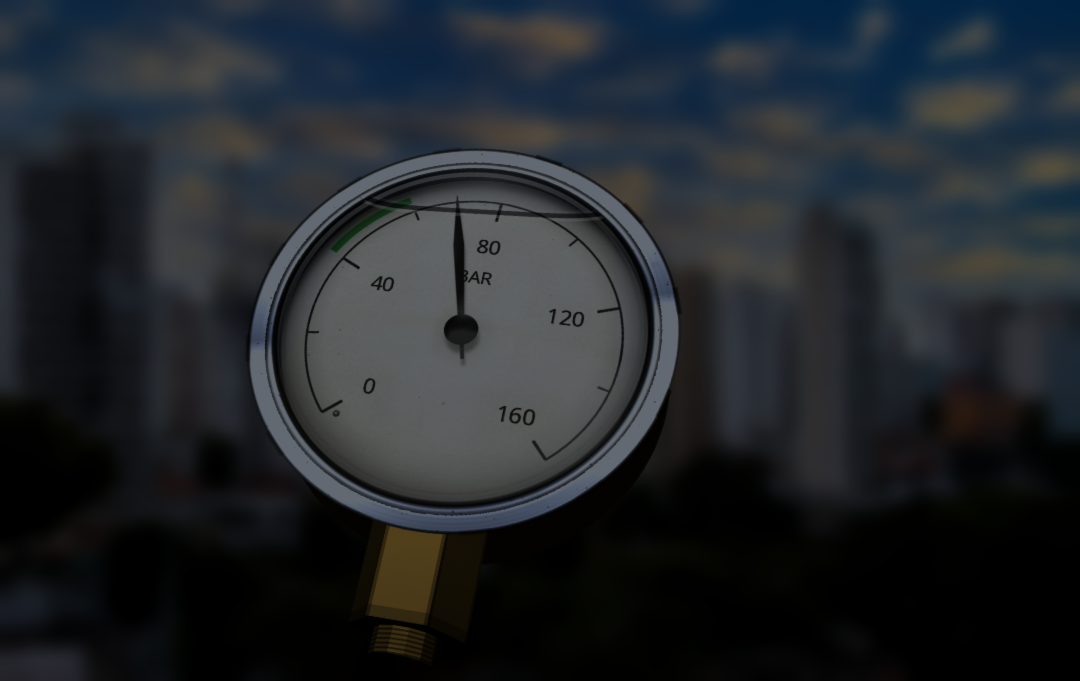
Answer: value=70 unit=bar
